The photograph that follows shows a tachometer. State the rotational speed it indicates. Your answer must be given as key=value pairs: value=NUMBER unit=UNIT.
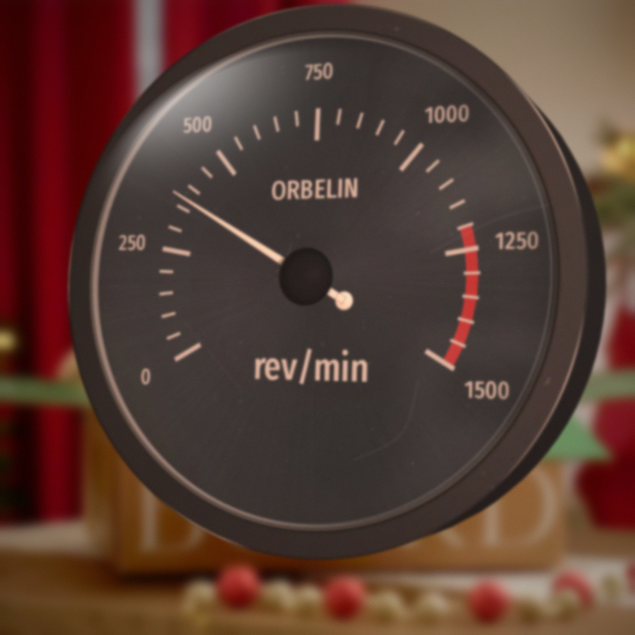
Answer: value=375 unit=rpm
